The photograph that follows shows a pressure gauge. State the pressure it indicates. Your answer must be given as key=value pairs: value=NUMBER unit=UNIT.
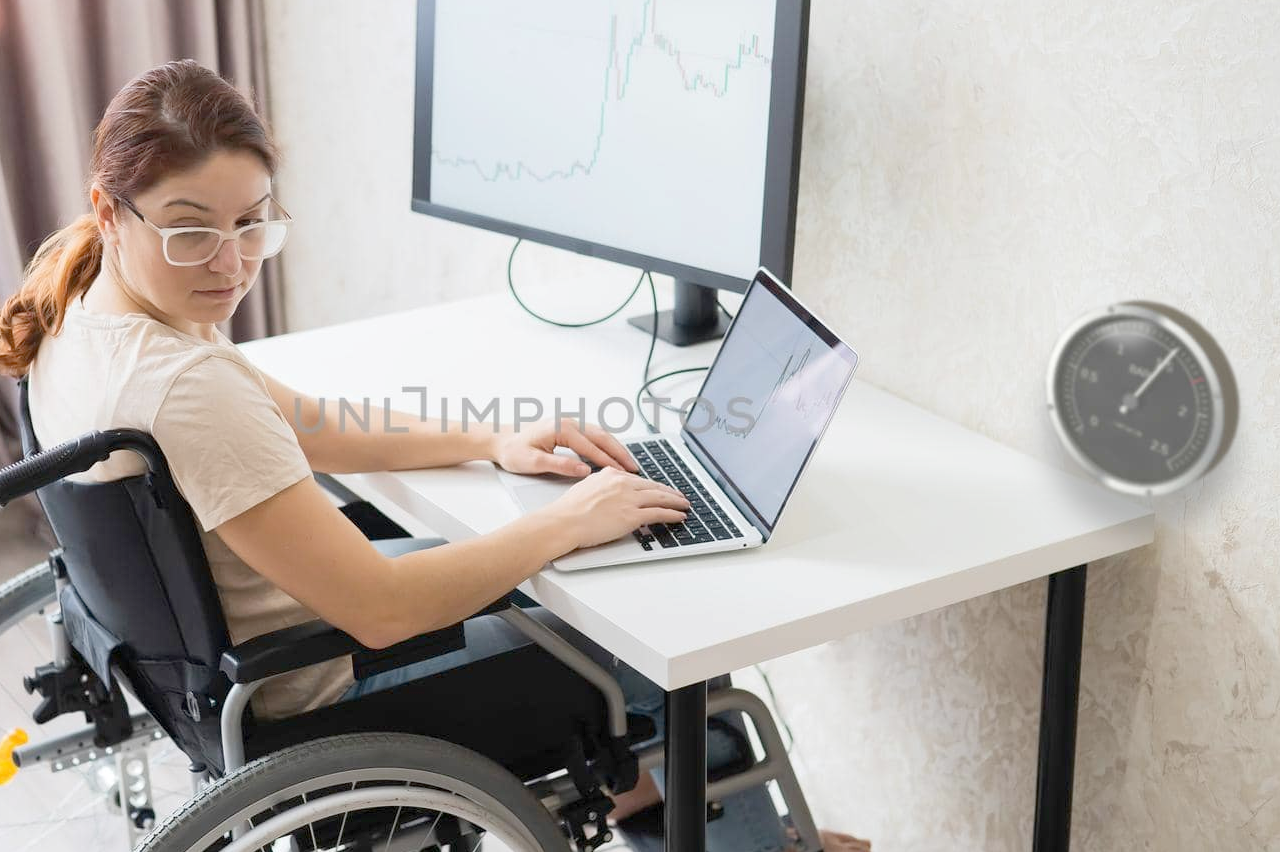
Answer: value=1.5 unit=bar
